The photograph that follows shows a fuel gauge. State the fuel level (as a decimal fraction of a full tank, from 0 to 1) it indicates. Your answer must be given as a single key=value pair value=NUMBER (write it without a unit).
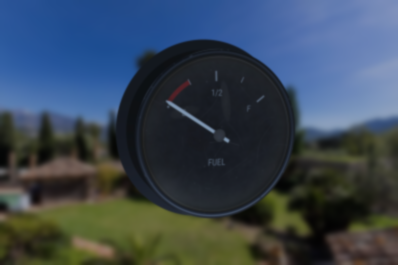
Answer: value=0
